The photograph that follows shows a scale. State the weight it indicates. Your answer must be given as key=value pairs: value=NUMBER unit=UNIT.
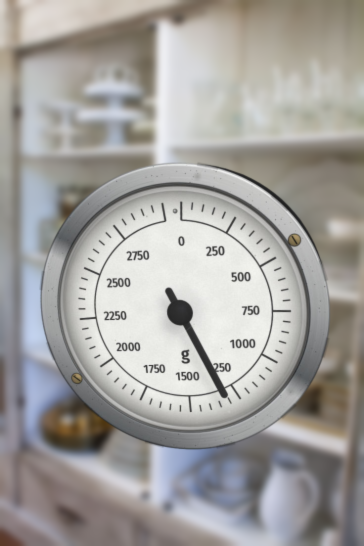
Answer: value=1300 unit=g
